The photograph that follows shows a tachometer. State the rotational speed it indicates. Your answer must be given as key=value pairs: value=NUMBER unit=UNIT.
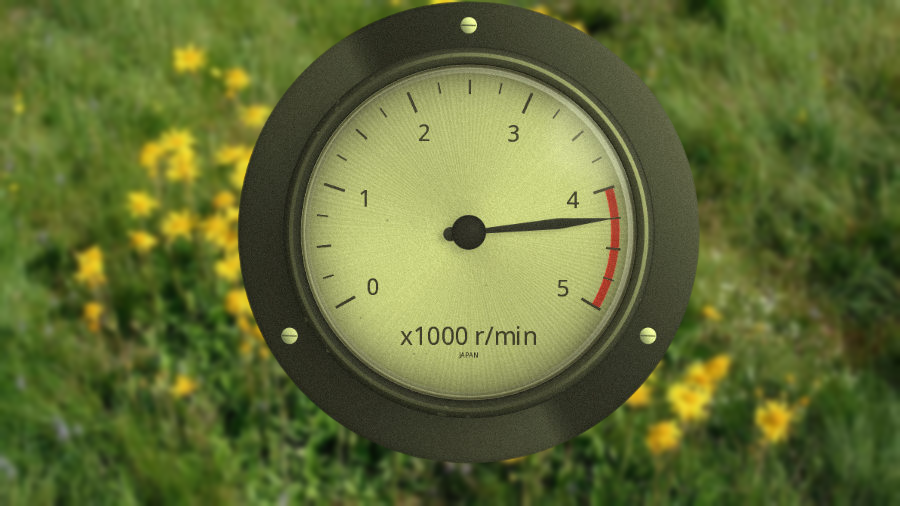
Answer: value=4250 unit=rpm
